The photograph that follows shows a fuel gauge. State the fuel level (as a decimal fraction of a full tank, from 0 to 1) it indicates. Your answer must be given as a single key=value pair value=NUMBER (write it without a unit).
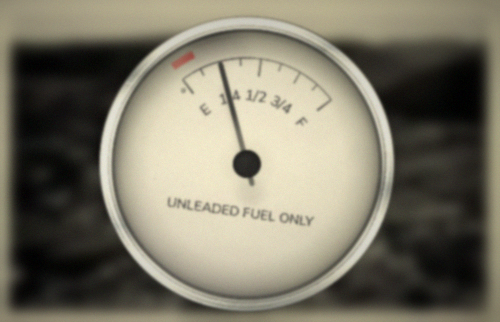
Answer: value=0.25
